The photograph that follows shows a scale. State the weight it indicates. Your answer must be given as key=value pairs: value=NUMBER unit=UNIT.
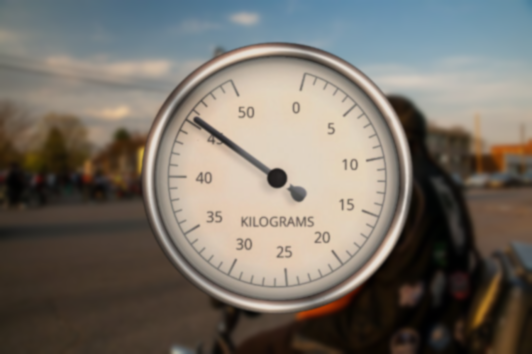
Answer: value=45.5 unit=kg
